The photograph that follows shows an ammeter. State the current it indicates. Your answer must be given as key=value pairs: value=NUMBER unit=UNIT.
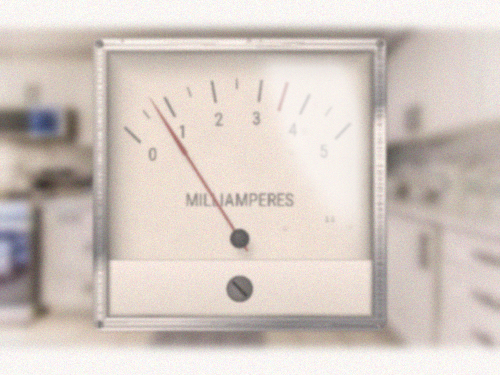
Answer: value=0.75 unit=mA
